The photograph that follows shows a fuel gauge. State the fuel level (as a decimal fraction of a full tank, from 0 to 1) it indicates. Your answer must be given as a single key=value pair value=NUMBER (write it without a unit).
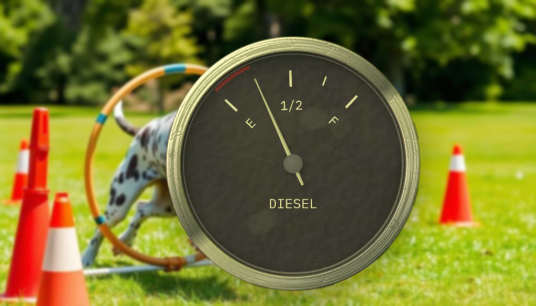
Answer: value=0.25
